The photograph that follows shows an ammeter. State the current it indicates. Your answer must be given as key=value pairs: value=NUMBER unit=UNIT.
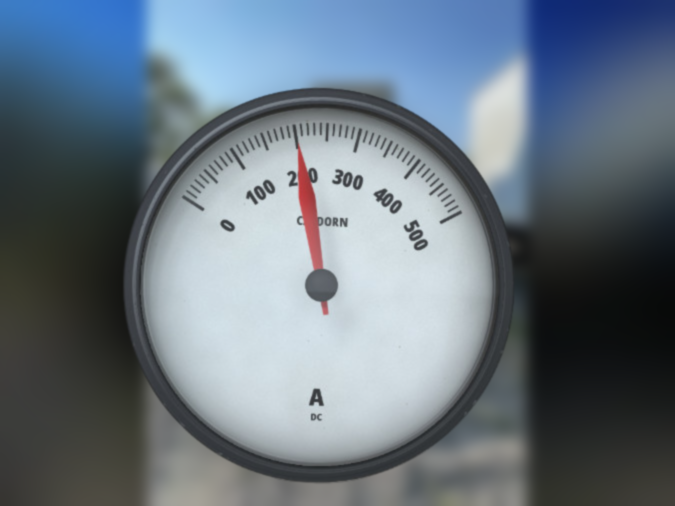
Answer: value=200 unit=A
